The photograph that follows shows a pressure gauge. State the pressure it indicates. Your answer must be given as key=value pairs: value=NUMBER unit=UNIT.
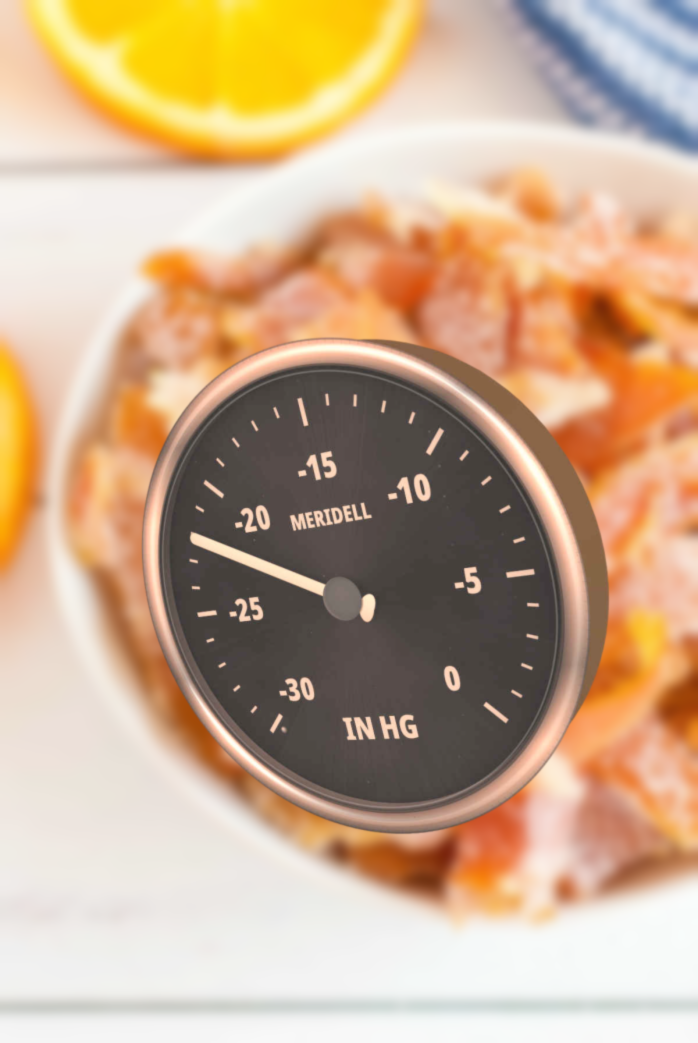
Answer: value=-22 unit=inHg
